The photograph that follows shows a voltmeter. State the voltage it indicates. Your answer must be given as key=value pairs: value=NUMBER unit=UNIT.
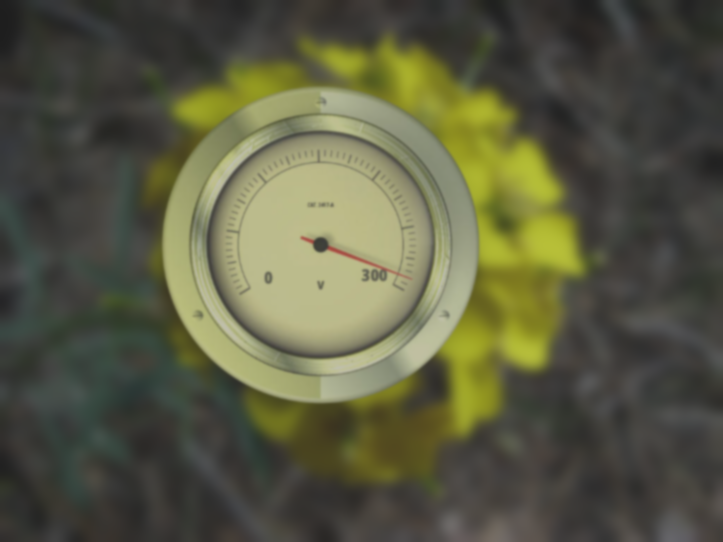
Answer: value=290 unit=V
